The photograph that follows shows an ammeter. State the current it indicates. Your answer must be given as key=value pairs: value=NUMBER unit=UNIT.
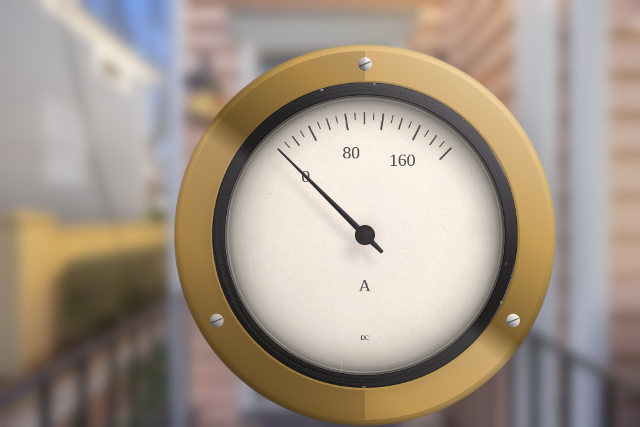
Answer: value=0 unit=A
